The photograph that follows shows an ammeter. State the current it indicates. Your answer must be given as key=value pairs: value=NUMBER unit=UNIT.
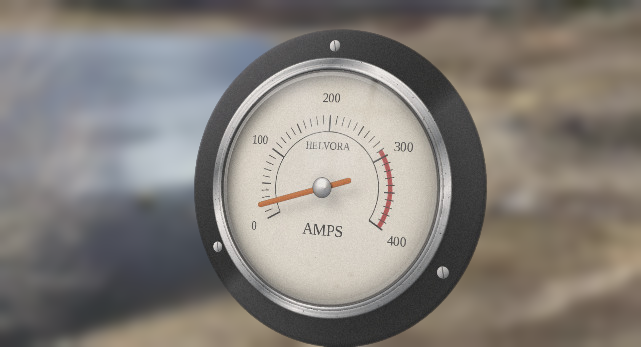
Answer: value=20 unit=A
